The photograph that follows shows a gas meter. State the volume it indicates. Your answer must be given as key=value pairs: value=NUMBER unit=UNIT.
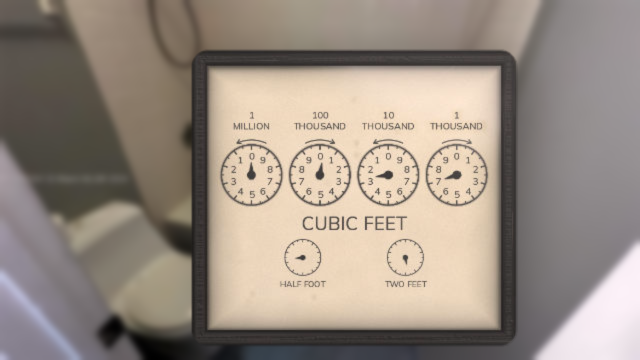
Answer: value=2700 unit=ft³
